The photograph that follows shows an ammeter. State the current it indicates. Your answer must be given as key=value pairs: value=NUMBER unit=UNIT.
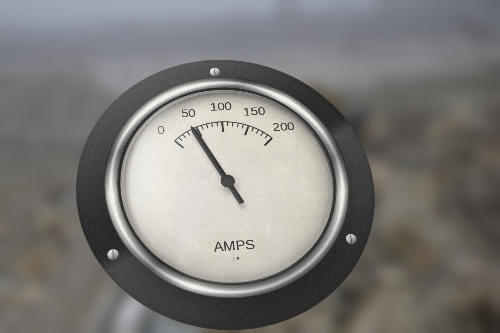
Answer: value=40 unit=A
